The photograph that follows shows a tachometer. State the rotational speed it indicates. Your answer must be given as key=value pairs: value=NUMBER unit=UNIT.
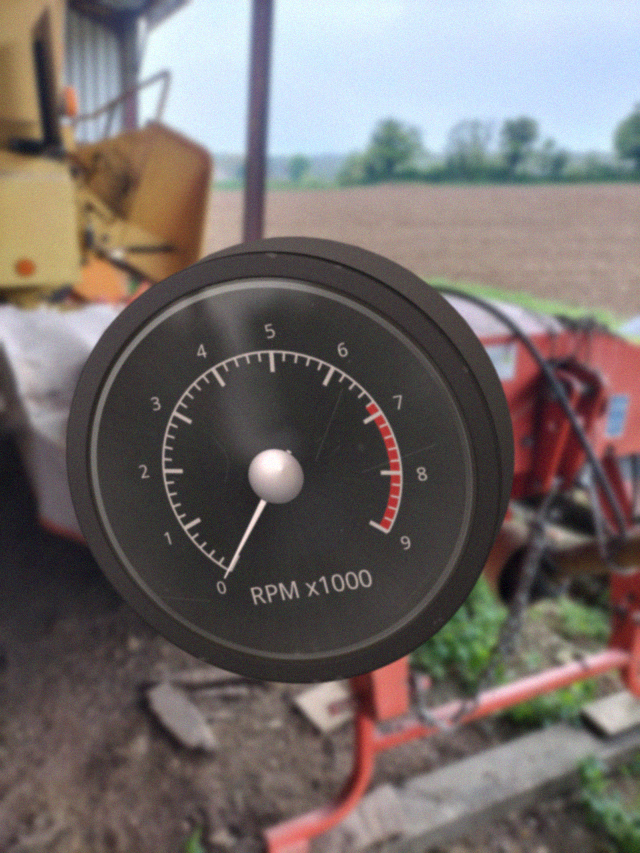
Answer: value=0 unit=rpm
